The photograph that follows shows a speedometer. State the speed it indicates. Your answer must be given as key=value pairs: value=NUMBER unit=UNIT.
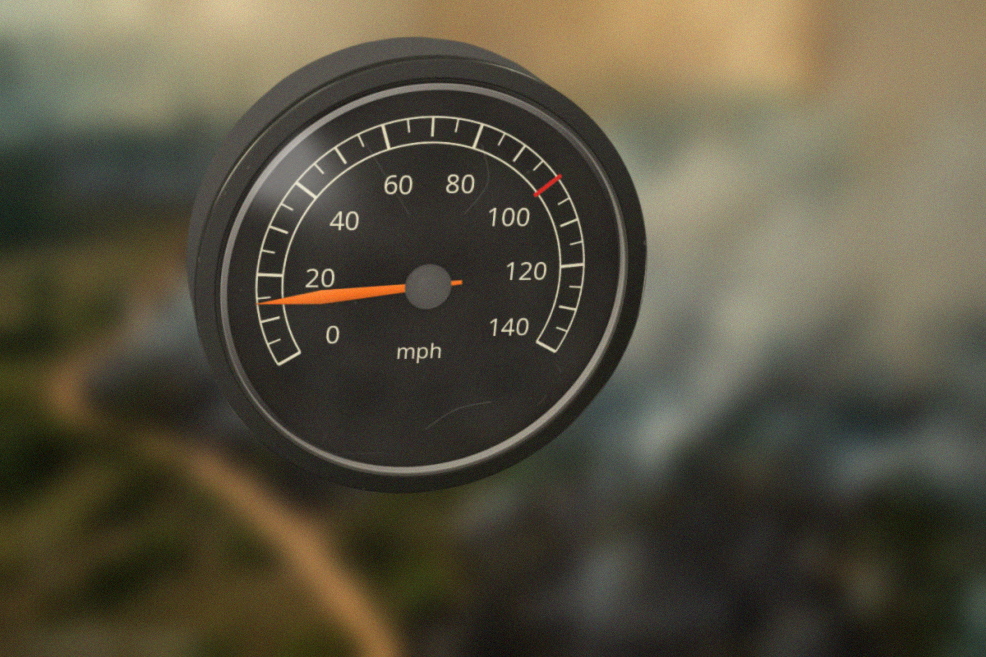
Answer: value=15 unit=mph
